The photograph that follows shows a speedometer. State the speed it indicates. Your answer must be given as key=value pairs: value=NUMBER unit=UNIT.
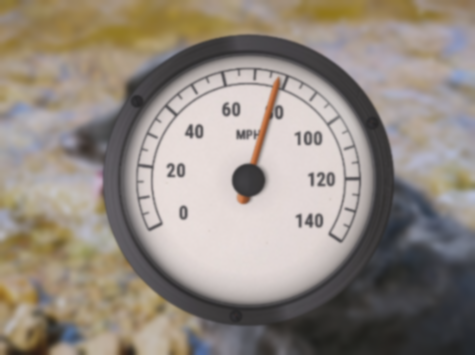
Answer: value=77.5 unit=mph
